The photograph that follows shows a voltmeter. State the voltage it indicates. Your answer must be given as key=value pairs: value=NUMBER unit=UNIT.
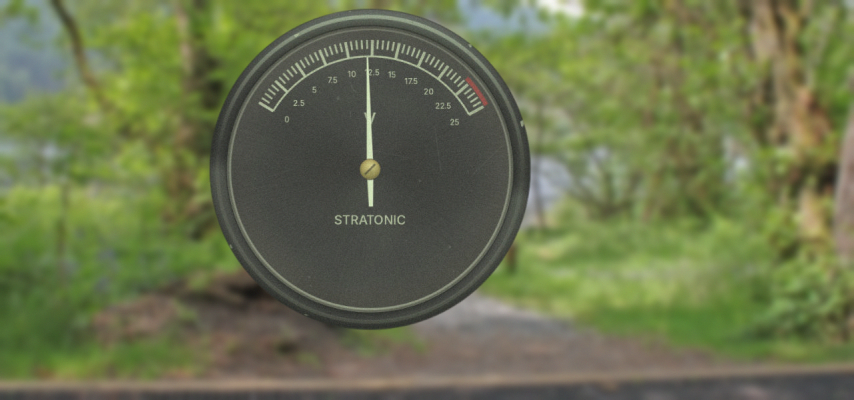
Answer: value=12 unit=V
